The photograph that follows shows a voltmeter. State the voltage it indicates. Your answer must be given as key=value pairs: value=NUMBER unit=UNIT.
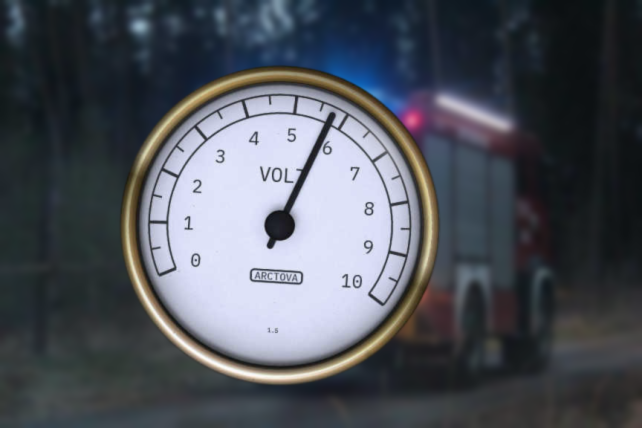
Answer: value=5.75 unit=V
